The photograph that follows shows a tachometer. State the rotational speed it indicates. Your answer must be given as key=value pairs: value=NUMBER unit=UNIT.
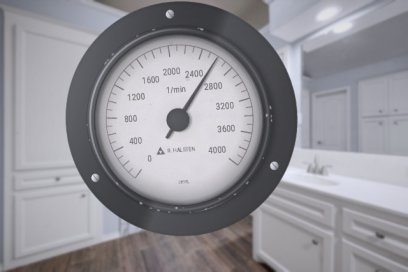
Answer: value=2600 unit=rpm
